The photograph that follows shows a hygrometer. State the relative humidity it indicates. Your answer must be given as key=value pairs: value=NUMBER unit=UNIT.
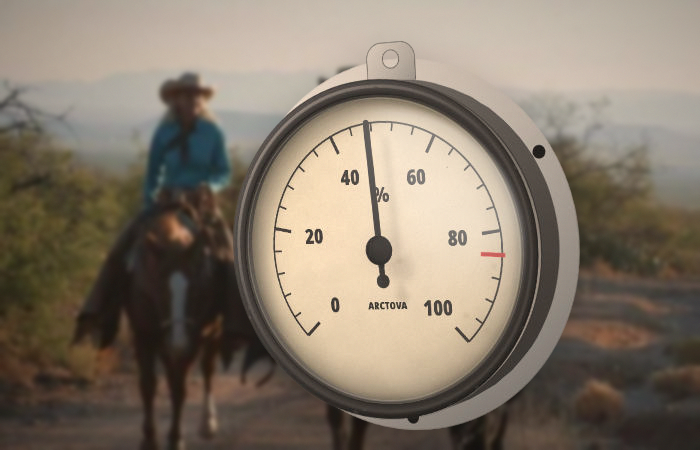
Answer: value=48 unit=%
